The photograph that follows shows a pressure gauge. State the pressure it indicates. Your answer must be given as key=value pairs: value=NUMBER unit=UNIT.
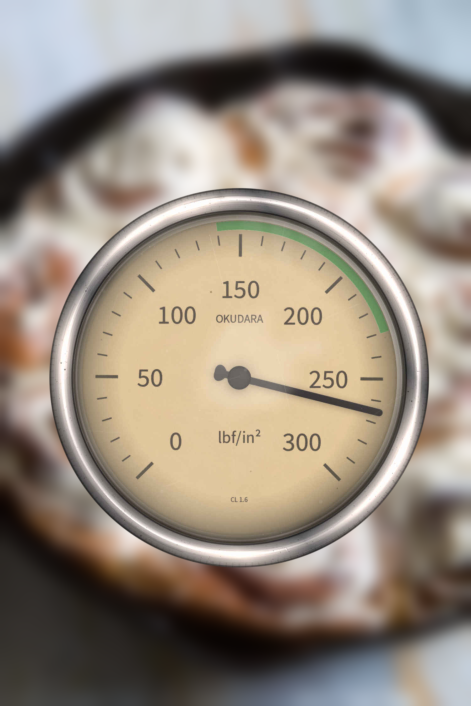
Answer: value=265 unit=psi
